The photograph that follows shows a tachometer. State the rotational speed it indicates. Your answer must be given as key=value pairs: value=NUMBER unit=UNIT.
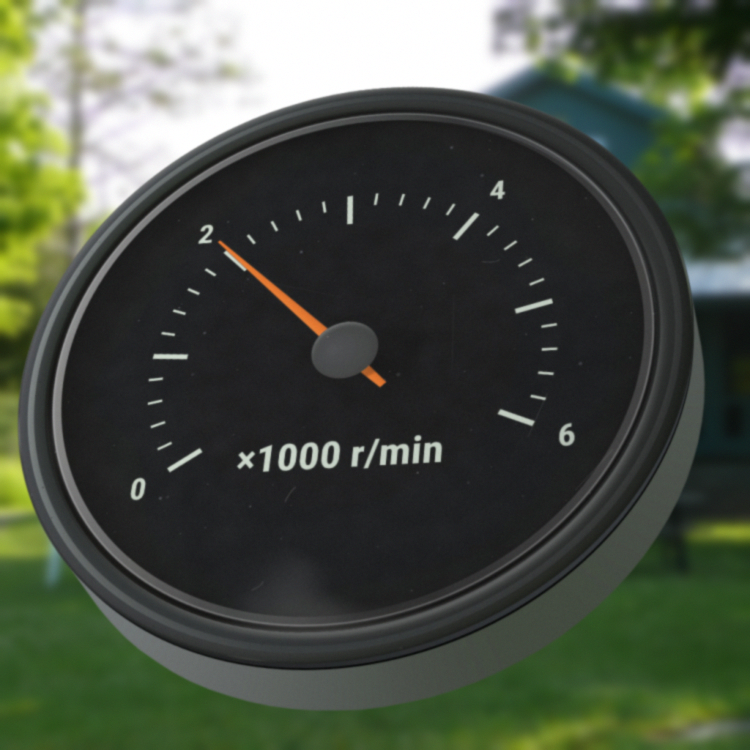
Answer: value=2000 unit=rpm
